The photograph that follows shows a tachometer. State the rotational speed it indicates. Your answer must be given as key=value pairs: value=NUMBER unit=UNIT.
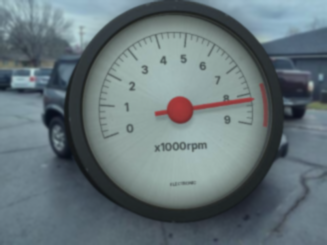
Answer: value=8200 unit=rpm
